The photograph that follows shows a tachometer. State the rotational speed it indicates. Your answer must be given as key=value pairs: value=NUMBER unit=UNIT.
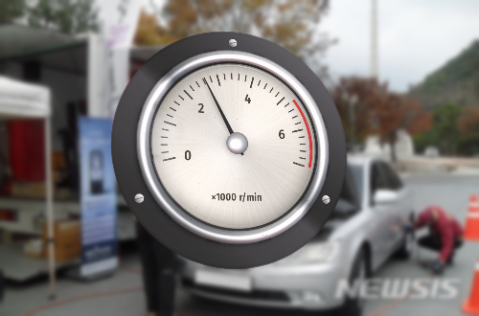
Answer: value=2600 unit=rpm
